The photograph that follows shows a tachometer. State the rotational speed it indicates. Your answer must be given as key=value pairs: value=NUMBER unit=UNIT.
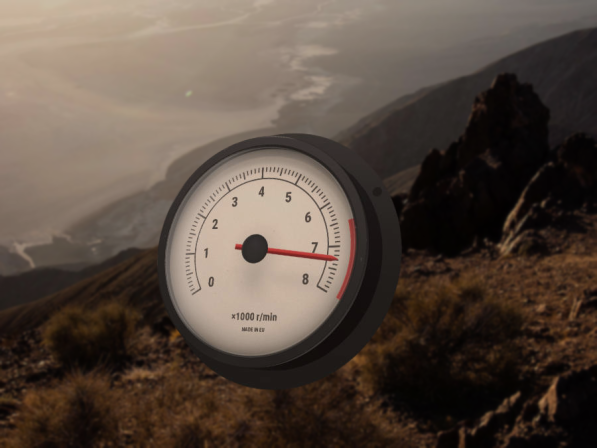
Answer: value=7300 unit=rpm
